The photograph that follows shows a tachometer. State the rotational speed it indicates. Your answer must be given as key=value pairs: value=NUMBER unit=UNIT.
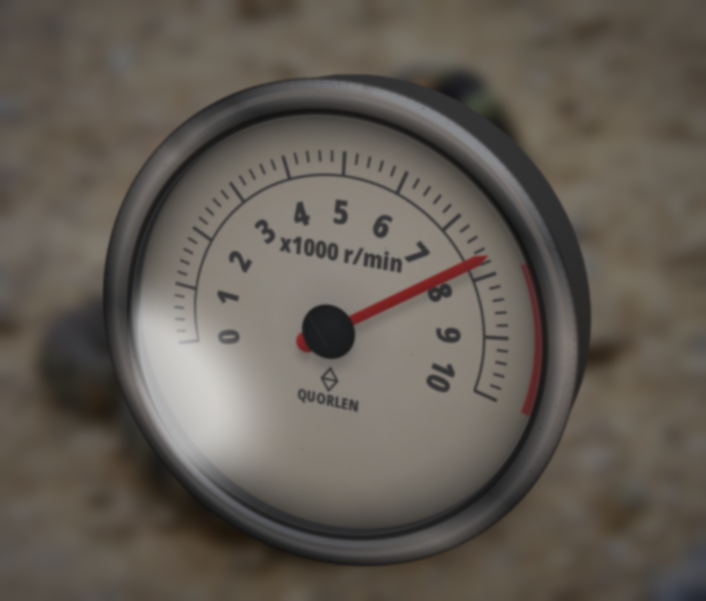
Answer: value=7700 unit=rpm
